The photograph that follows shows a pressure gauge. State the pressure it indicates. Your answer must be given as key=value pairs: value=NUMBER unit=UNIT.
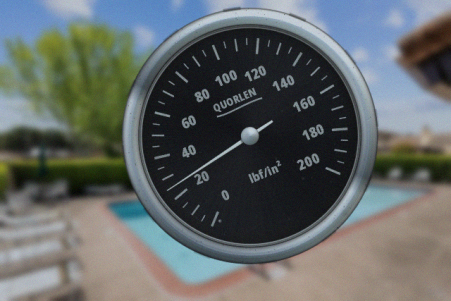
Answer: value=25 unit=psi
